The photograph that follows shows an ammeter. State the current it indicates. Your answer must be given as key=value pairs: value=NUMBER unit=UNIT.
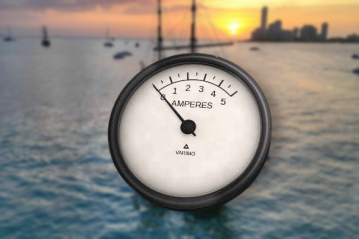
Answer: value=0 unit=A
